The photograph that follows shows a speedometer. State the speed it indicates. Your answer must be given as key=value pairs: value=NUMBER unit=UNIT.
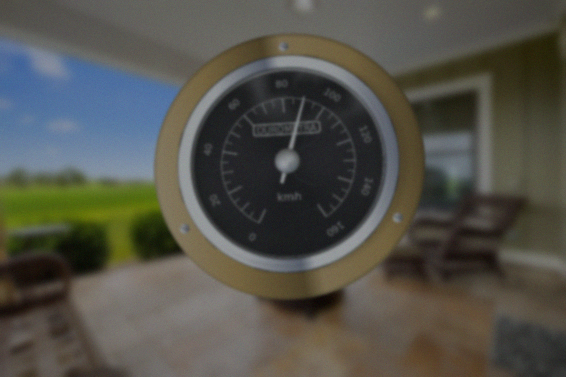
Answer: value=90 unit=km/h
